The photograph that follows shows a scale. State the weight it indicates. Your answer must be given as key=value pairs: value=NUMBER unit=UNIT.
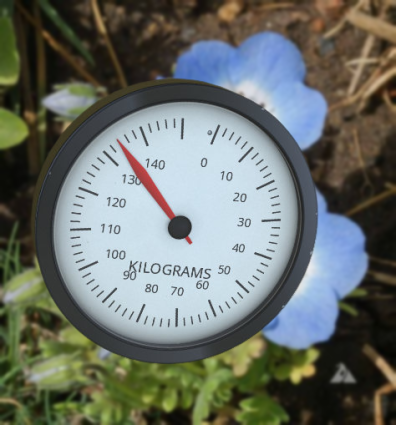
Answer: value=134 unit=kg
